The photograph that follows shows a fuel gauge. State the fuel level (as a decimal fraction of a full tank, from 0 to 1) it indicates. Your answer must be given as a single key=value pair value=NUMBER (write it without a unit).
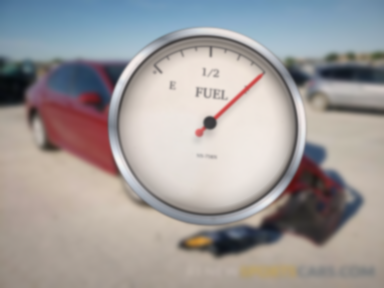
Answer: value=1
